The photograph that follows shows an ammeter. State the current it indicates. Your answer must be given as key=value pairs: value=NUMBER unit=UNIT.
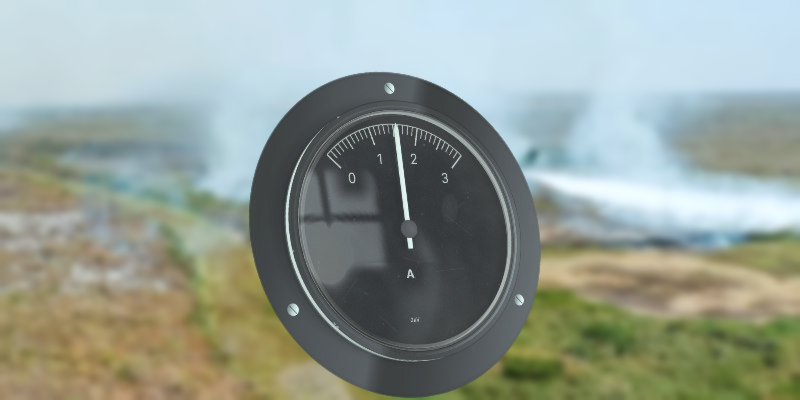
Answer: value=1.5 unit=A
